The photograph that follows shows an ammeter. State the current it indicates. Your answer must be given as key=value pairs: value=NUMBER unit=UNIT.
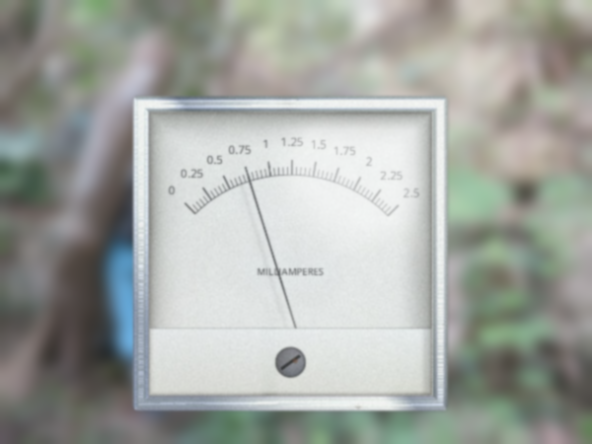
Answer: value=0.75 unit=mA
